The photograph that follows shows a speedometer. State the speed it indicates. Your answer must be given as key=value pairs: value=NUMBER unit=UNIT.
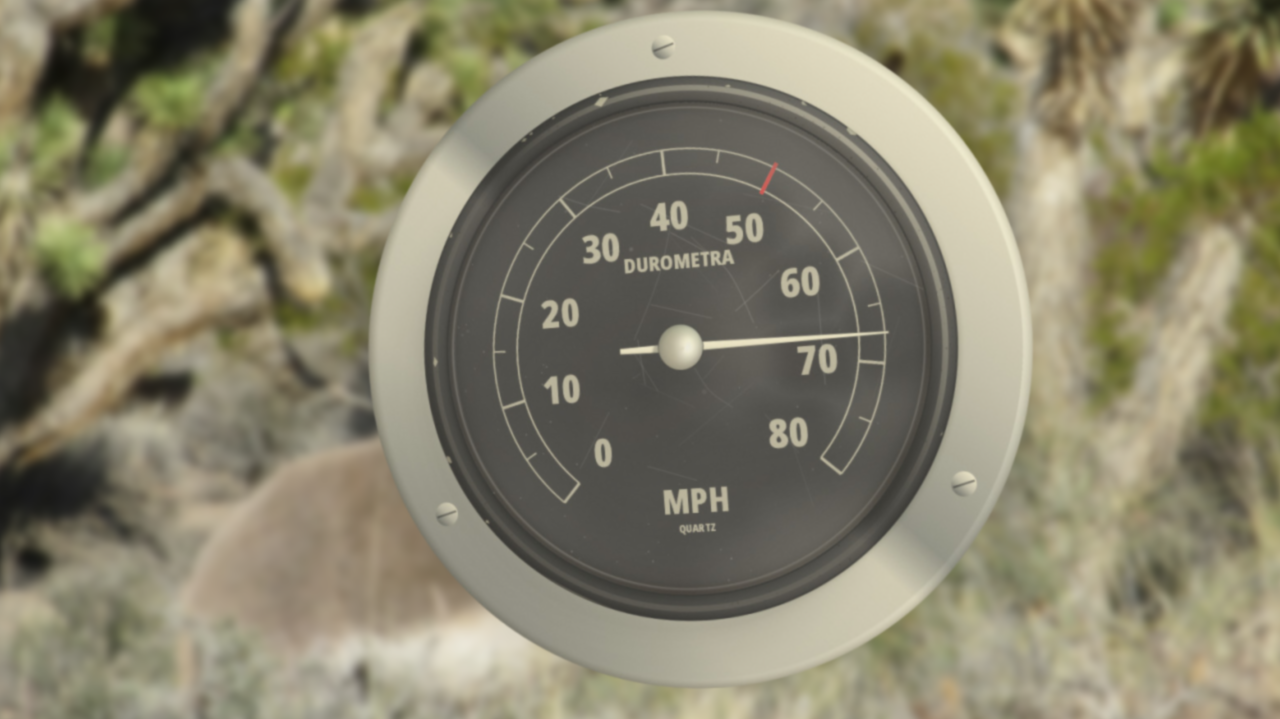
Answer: value=67.5 unit=mph
